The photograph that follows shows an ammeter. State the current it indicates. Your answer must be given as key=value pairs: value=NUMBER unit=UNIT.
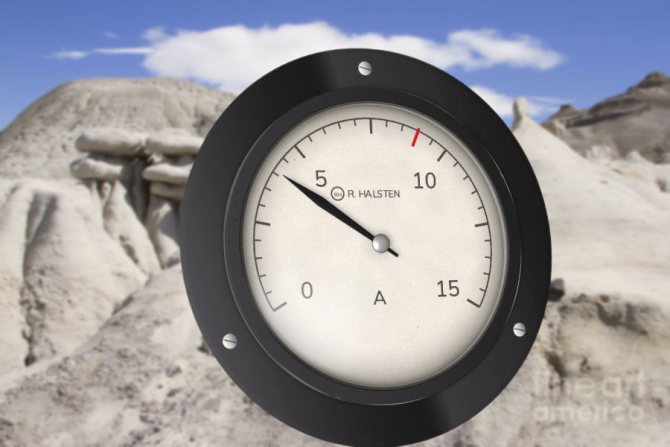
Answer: value=4 unit=A
